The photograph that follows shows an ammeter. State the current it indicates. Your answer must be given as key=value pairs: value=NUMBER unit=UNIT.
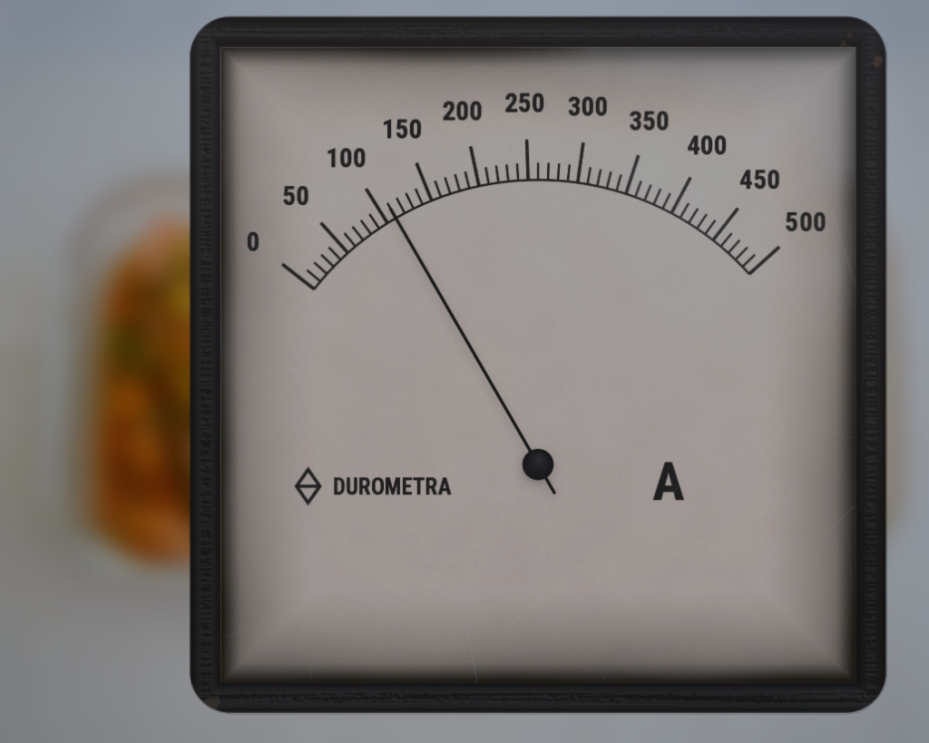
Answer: value=110 unit=A
